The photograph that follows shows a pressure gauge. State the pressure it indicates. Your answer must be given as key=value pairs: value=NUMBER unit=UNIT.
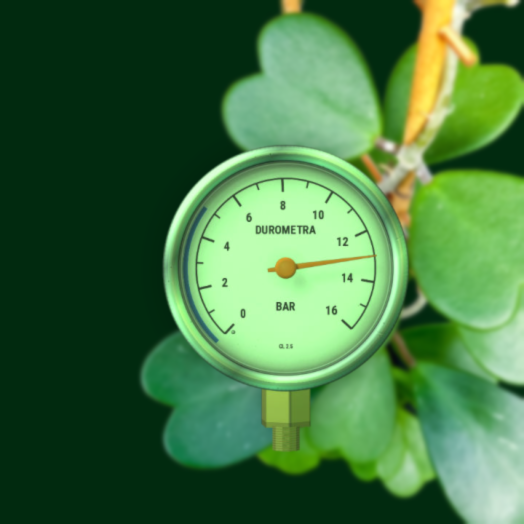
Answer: value=13 unit=bar
